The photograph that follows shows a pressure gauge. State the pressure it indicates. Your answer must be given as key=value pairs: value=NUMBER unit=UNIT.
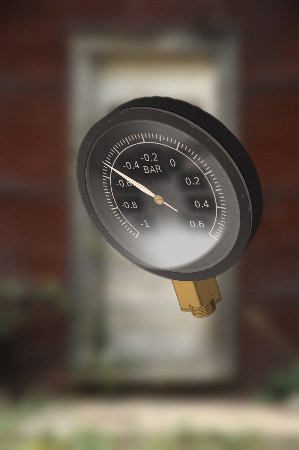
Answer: value=-0.5 unit=bar
